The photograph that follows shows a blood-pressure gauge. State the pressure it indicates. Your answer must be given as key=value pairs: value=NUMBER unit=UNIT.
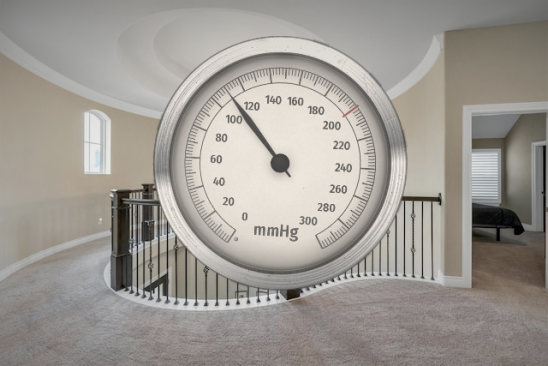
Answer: value=110 unit=mmHg
